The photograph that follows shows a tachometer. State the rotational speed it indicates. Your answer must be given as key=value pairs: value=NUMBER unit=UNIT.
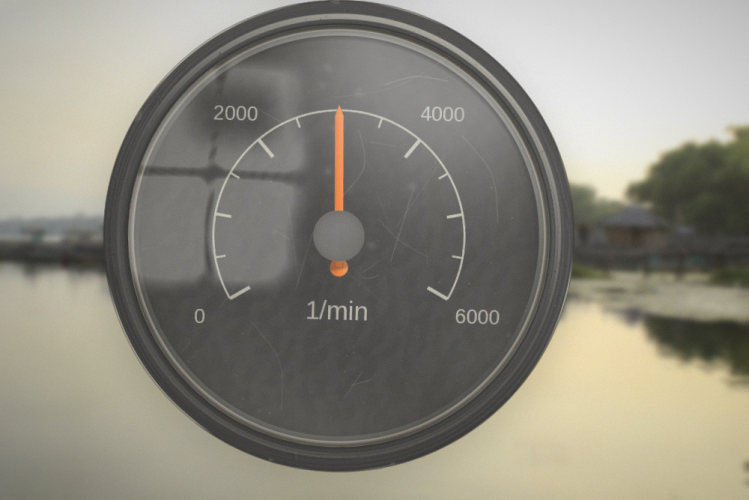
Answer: value=3000 unit=rpm
